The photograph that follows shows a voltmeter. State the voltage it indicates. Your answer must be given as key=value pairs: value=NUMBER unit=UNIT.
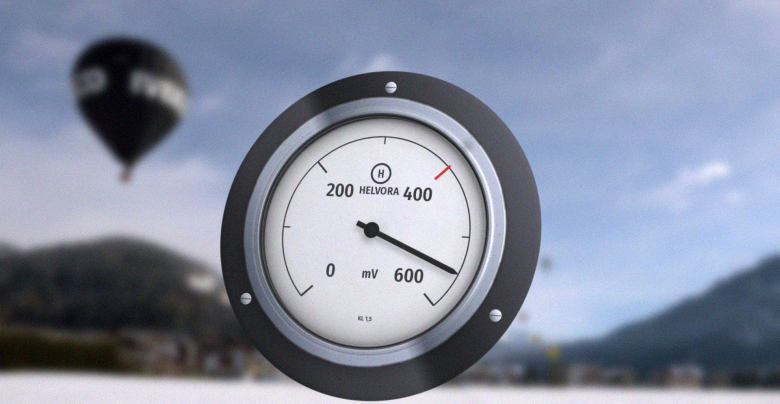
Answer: value=550 unit=mV
